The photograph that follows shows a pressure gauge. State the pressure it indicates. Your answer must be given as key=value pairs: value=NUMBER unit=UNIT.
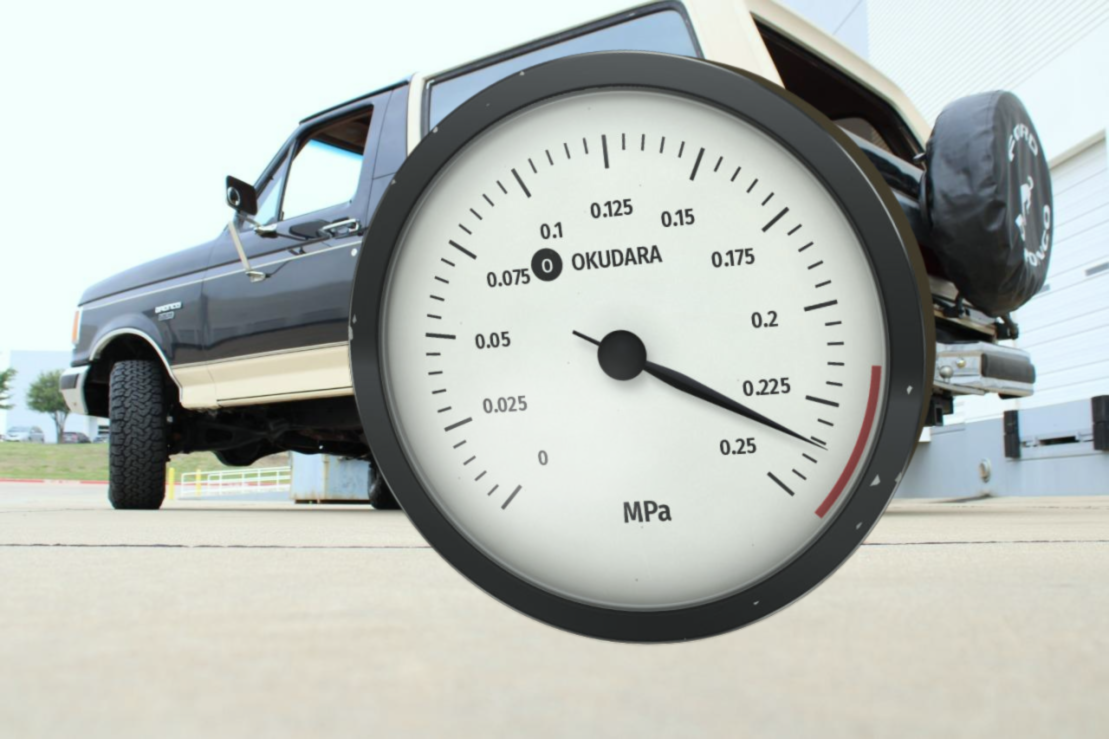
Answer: value=0.235 unit=MPa
